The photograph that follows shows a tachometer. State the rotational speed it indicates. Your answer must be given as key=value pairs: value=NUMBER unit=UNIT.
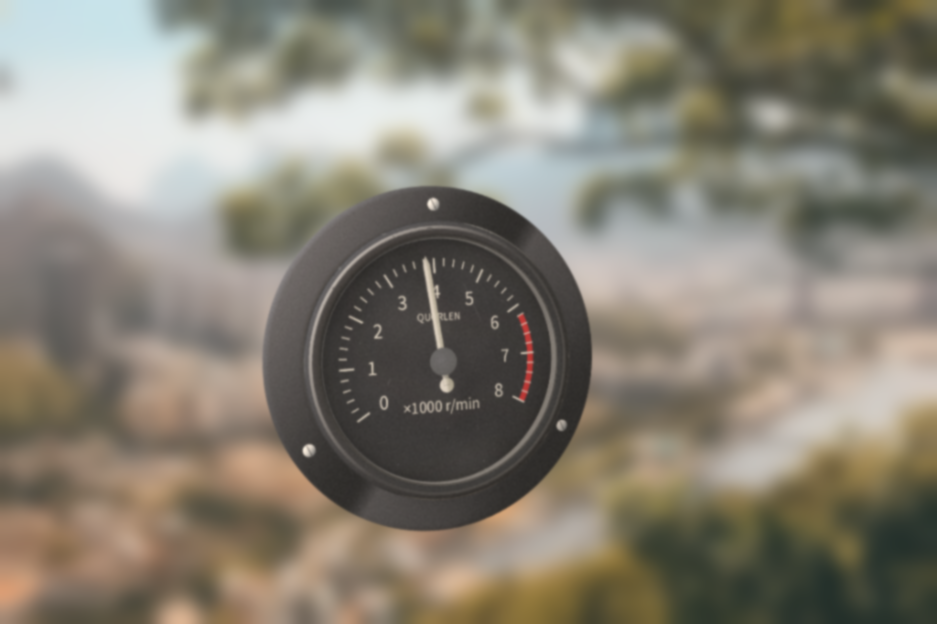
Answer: value=3800 unit=rpm
